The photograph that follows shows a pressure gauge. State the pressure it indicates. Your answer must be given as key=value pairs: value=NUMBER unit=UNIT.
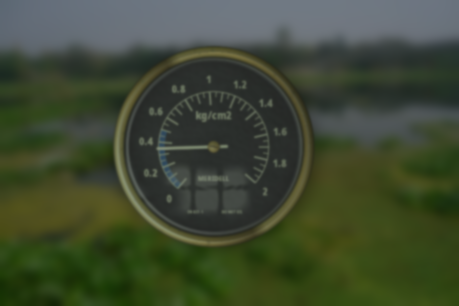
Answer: value=0.35 unit=kg/cm²
